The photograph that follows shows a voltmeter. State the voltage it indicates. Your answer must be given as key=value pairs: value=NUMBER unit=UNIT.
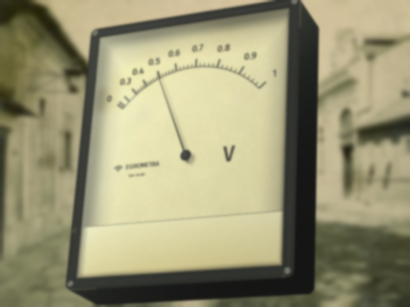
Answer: value=0.5 unit=V
